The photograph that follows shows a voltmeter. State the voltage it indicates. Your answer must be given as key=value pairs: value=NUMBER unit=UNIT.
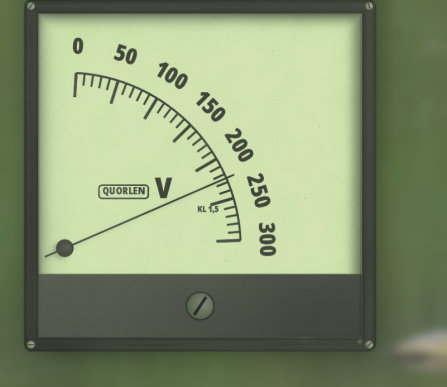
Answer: value=225 unit=V
